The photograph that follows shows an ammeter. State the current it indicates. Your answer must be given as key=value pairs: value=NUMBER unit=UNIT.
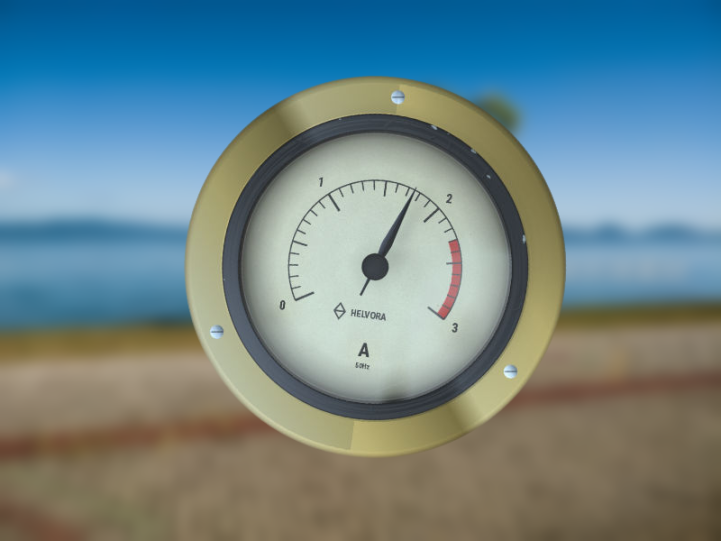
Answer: value=1.75 unit=A
